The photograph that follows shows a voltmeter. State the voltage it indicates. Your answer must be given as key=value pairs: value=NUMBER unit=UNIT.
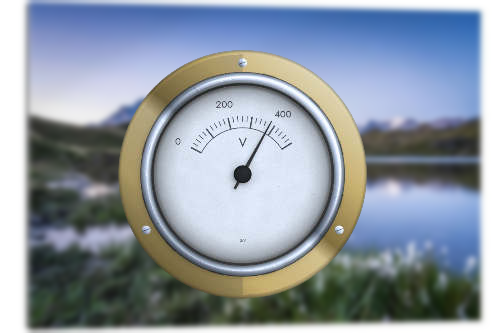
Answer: value=380 unit=V
